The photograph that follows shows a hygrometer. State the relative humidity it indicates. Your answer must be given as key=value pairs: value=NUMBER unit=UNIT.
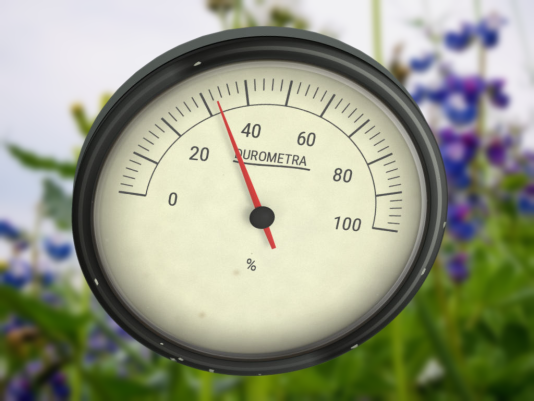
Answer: value=33 unit=%
